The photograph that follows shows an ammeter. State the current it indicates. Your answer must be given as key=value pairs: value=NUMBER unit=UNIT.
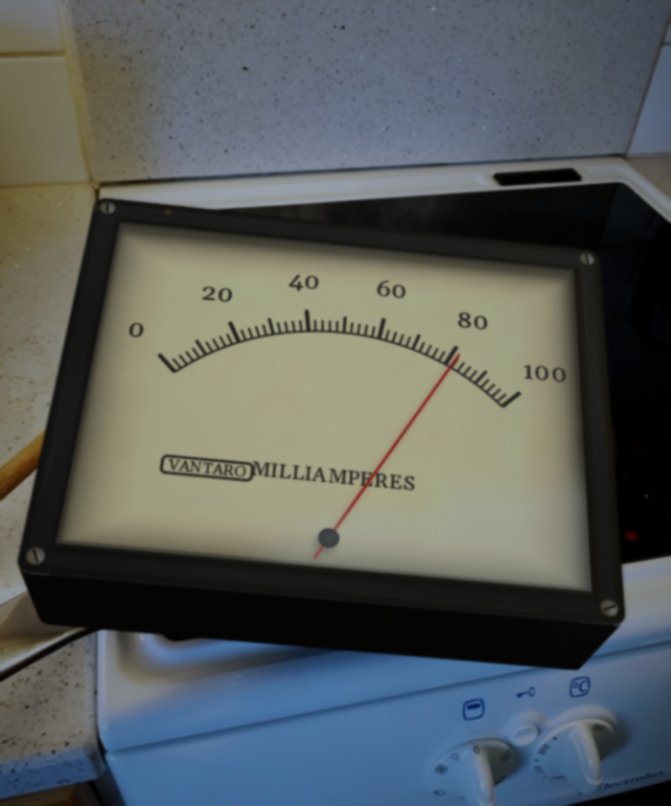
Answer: value=82 unit=mA
